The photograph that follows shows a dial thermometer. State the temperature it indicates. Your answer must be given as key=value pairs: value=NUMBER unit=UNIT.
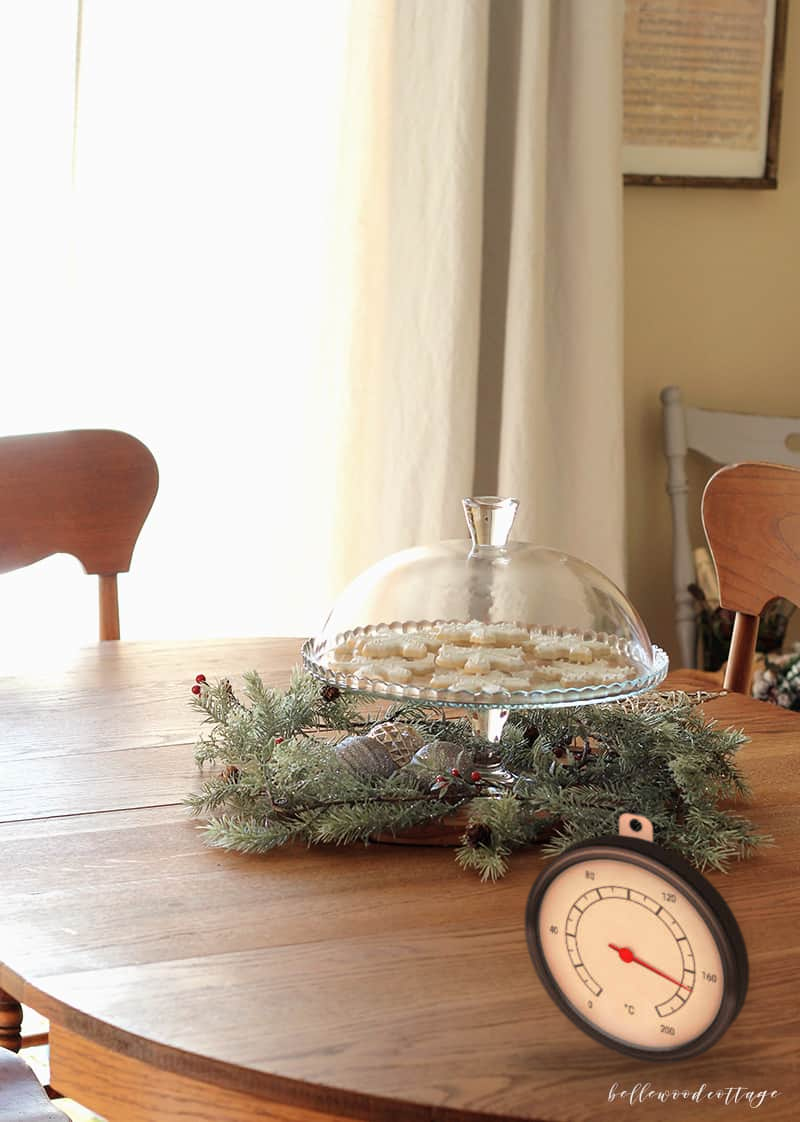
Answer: value=170 unit=°C
